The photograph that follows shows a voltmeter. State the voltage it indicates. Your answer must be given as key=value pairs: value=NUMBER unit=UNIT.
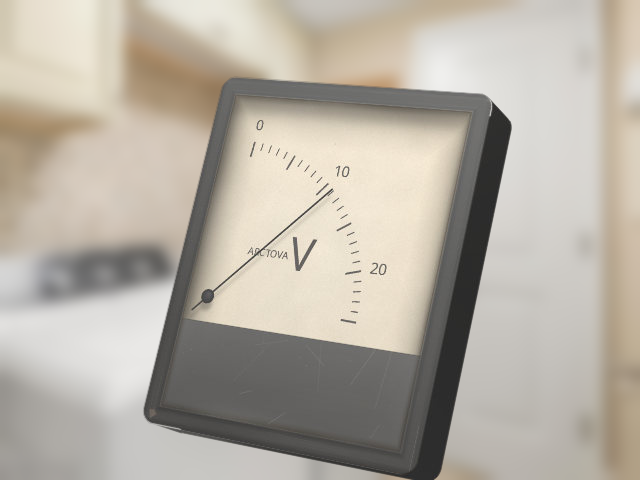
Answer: value=11 unit=V
